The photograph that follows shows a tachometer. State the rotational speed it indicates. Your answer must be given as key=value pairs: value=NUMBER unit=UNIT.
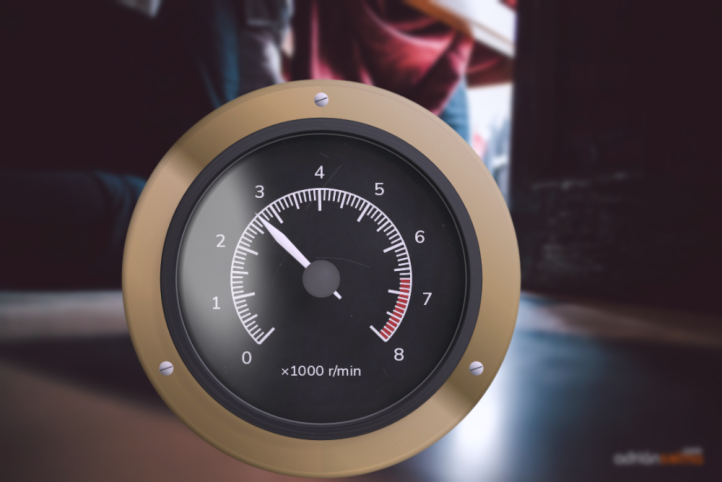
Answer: value=2700 unit=rpm
